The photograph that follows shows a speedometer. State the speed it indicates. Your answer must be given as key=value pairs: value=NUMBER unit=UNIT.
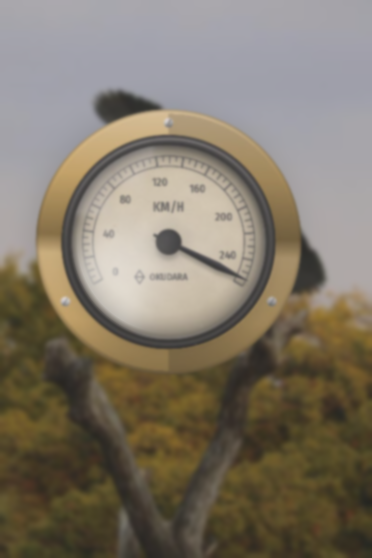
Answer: value=255 unit=km/h
